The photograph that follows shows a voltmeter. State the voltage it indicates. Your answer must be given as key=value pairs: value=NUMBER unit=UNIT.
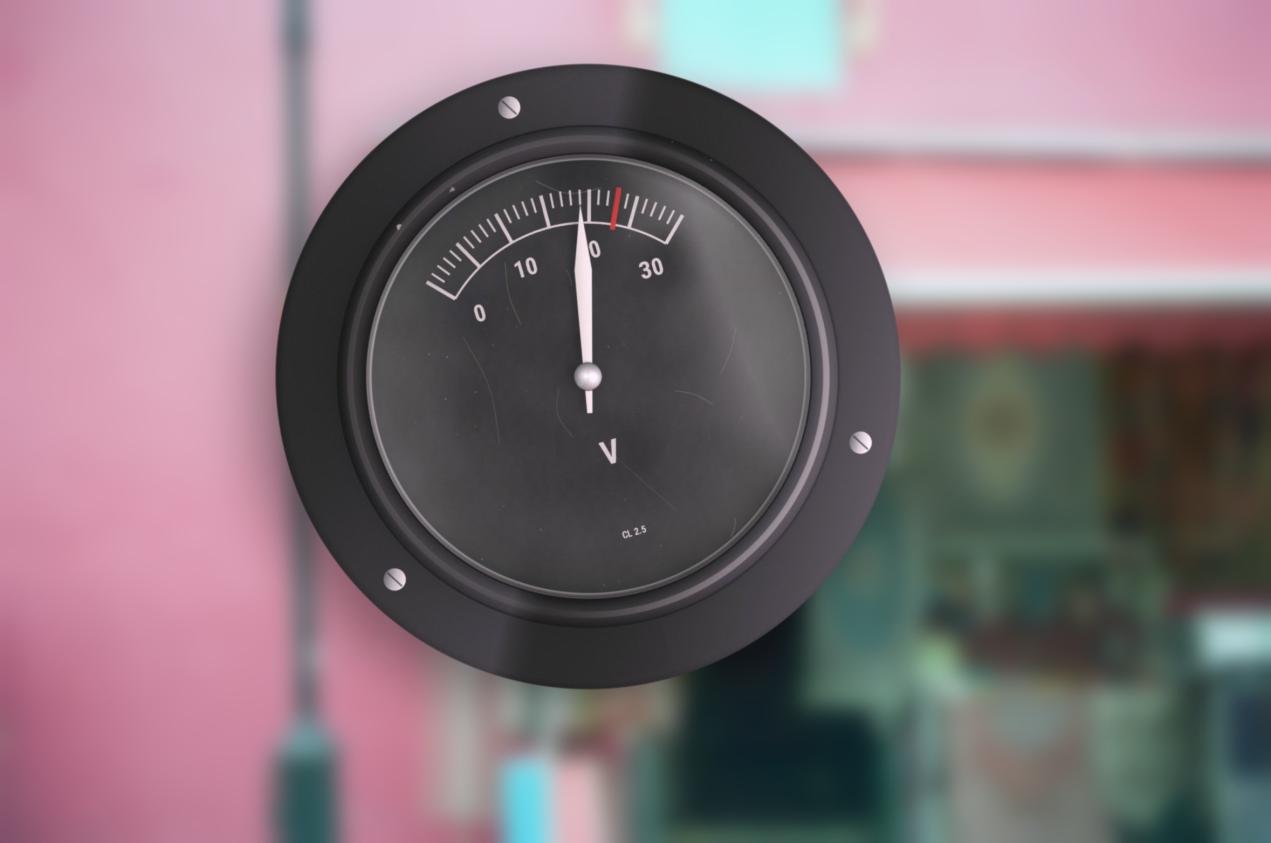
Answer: value=19 unit=V
